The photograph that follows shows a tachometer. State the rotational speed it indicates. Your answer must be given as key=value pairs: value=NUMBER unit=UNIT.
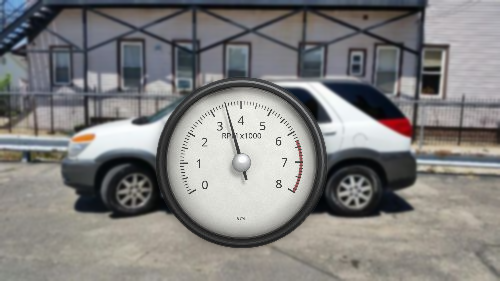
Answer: value=3500 unit=rpm
